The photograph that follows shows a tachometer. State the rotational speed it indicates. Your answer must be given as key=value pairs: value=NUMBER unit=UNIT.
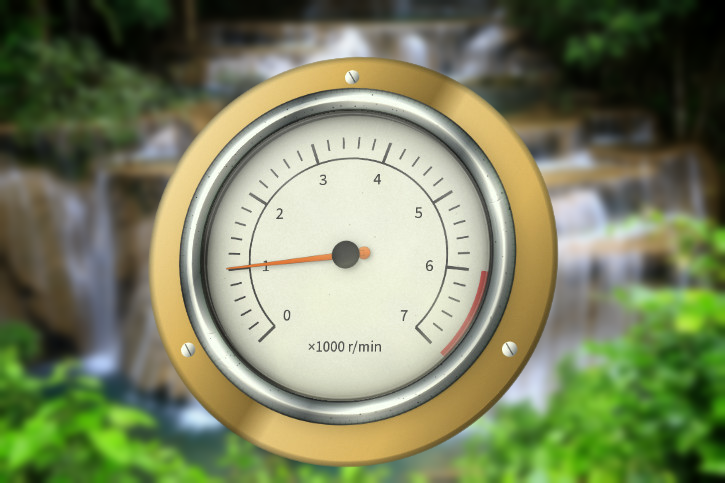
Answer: value=1000 unit=rpm
